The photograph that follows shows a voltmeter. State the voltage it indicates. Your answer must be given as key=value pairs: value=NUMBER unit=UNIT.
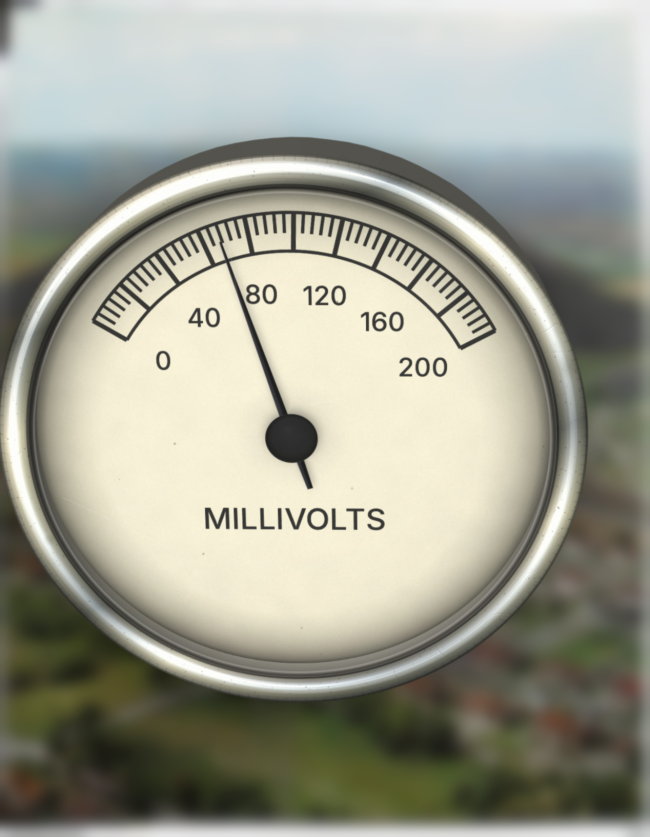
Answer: value=68 unit=mV
